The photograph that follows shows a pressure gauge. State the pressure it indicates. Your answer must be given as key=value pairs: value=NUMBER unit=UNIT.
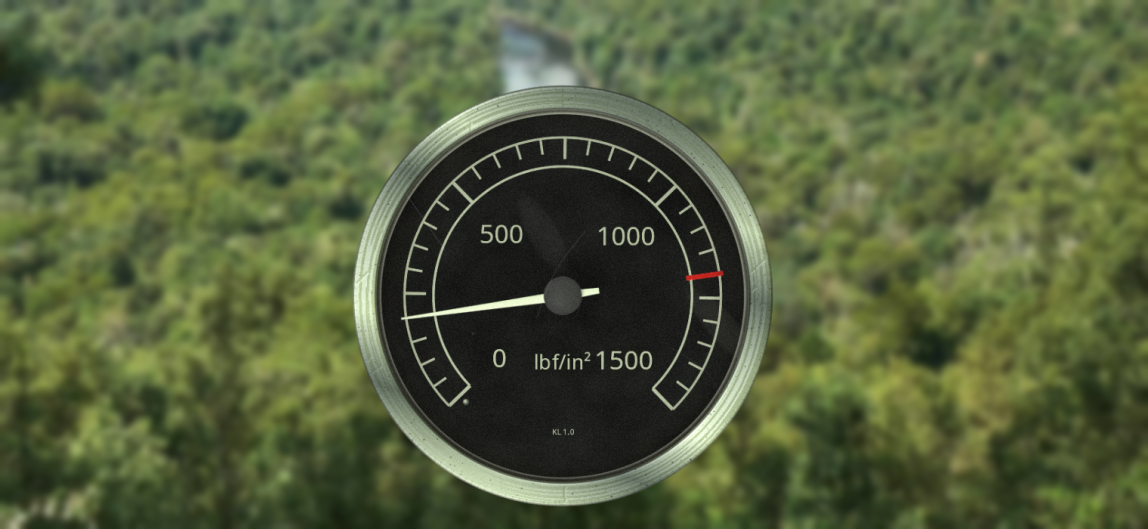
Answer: value=200 unit=psi
